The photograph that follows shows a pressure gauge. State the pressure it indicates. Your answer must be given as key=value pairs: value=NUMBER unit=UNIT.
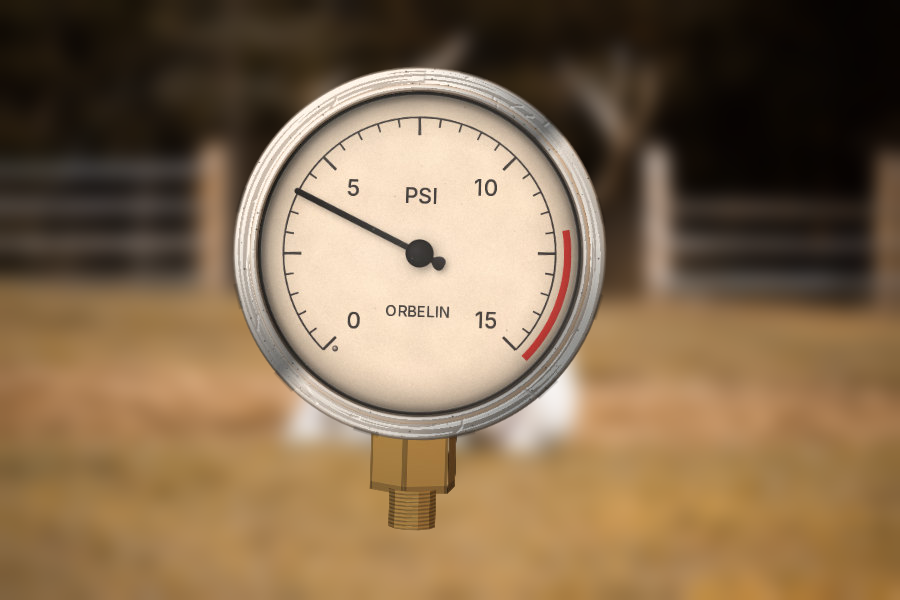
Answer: value=4 unit=psi
